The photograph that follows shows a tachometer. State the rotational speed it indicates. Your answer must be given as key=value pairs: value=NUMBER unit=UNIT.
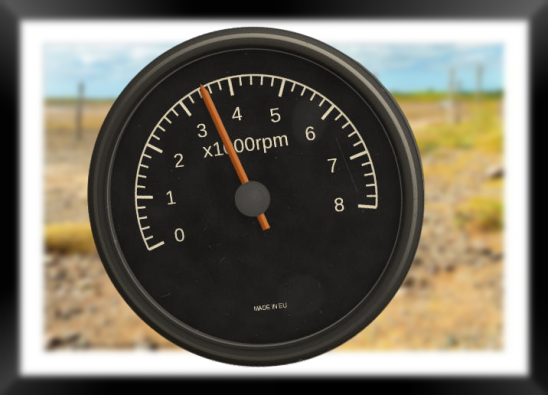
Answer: value=3500 unit=rpm
